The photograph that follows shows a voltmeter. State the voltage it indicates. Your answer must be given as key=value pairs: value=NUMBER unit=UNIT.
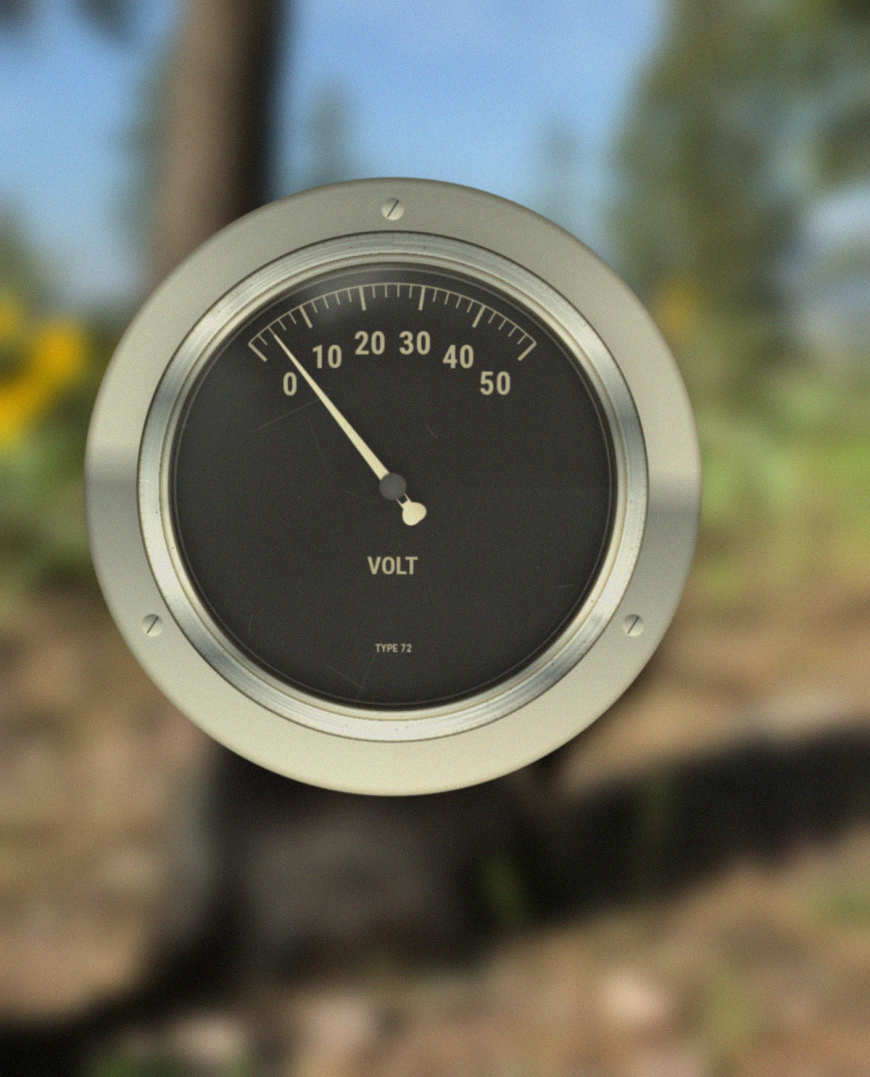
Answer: value=4 unit=V
